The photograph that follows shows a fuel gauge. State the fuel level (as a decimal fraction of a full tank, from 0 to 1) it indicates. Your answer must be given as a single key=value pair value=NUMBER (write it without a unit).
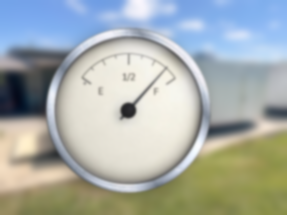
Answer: value=0.875
